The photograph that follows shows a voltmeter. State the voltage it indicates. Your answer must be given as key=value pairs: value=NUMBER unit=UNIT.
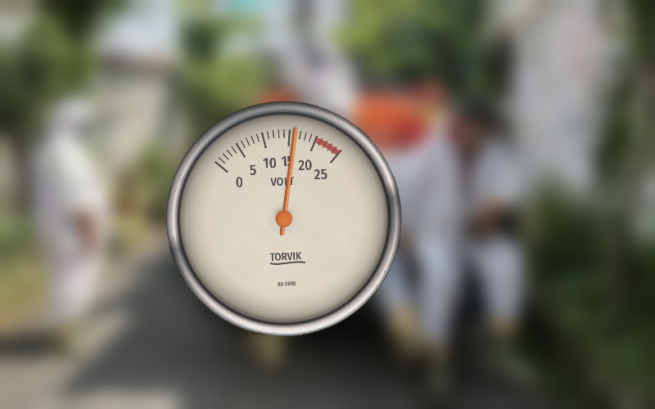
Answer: value=16 unit=V
